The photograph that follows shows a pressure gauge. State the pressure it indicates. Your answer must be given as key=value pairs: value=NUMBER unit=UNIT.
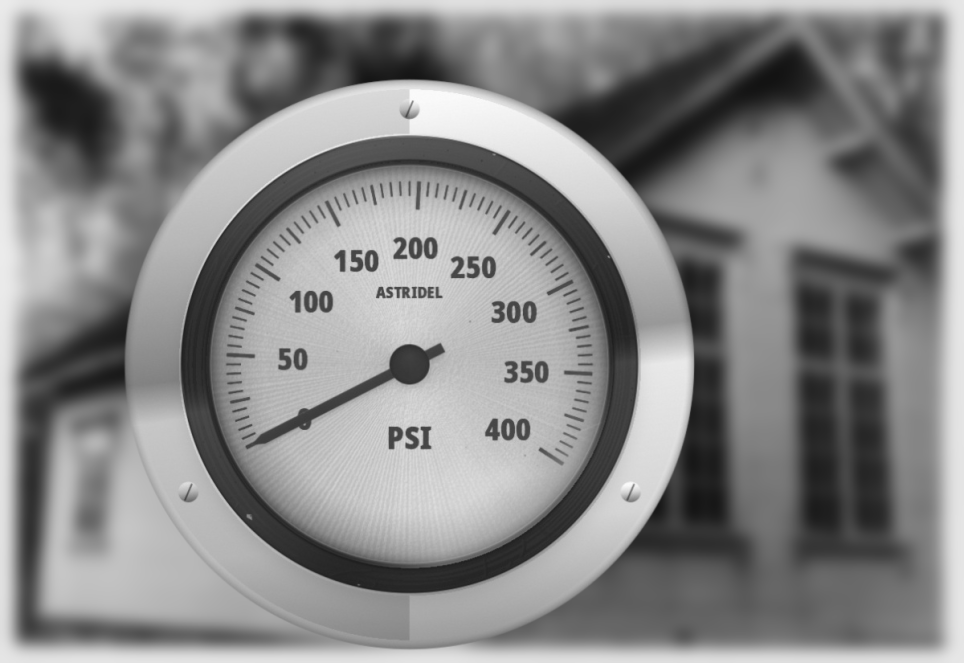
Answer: value=0 unit=psi
